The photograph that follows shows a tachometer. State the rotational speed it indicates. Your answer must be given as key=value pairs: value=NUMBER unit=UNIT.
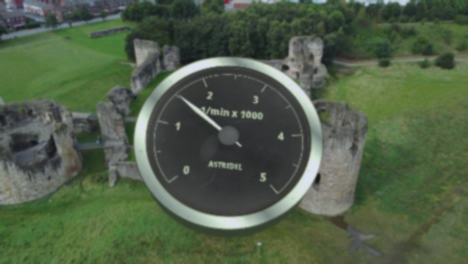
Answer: value=1500 unit=rpm
